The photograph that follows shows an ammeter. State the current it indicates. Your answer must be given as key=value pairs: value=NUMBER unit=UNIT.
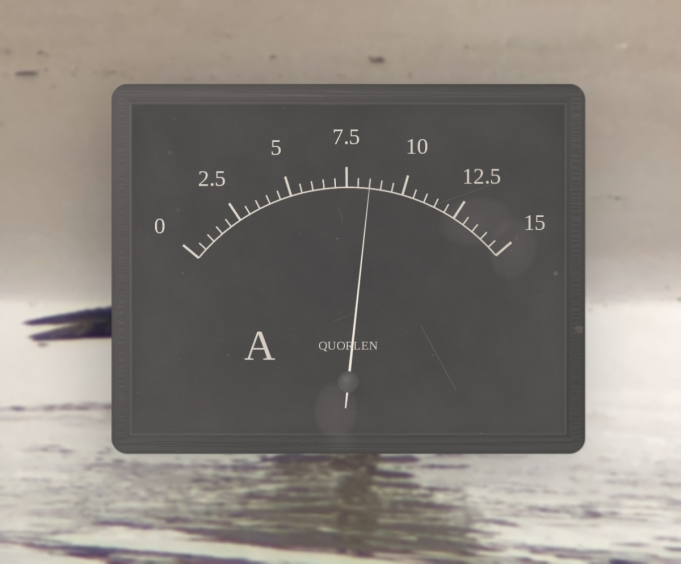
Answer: value=8.5 unit=A
